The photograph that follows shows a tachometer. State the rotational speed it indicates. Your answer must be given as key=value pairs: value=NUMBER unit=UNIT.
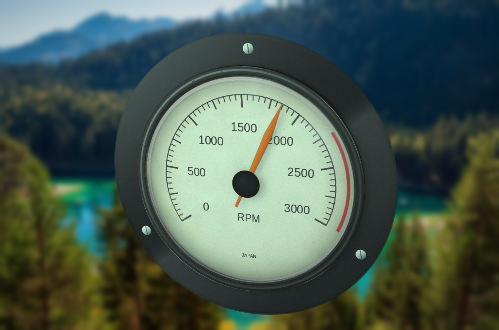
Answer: value=1850 unit=rpm
